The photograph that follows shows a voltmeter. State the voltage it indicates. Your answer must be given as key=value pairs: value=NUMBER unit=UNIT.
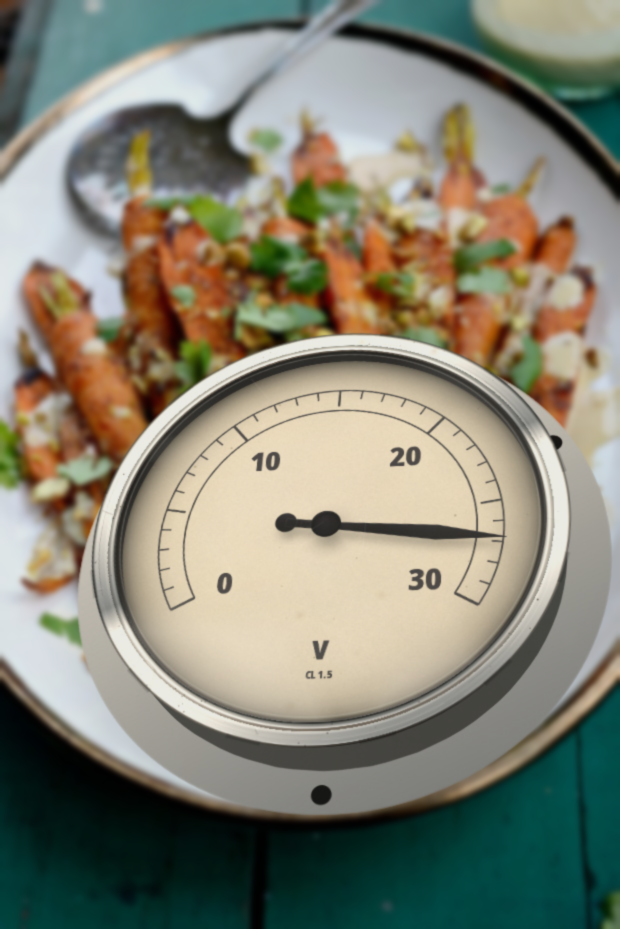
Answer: value=27 unit=V
